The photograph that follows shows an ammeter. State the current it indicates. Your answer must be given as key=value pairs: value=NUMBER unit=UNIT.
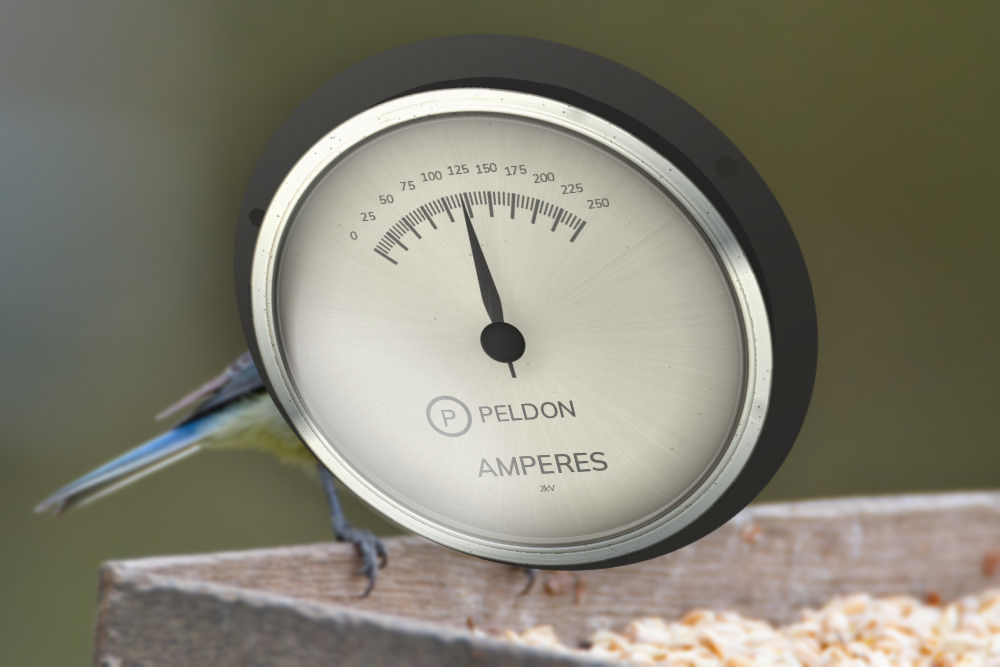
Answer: value=125 unit=A
